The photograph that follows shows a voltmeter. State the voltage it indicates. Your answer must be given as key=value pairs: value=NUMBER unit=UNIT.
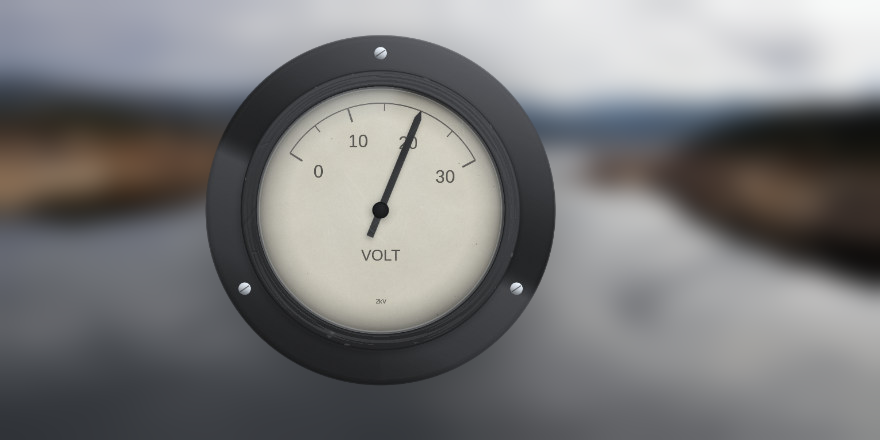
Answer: value=20 unit=V
